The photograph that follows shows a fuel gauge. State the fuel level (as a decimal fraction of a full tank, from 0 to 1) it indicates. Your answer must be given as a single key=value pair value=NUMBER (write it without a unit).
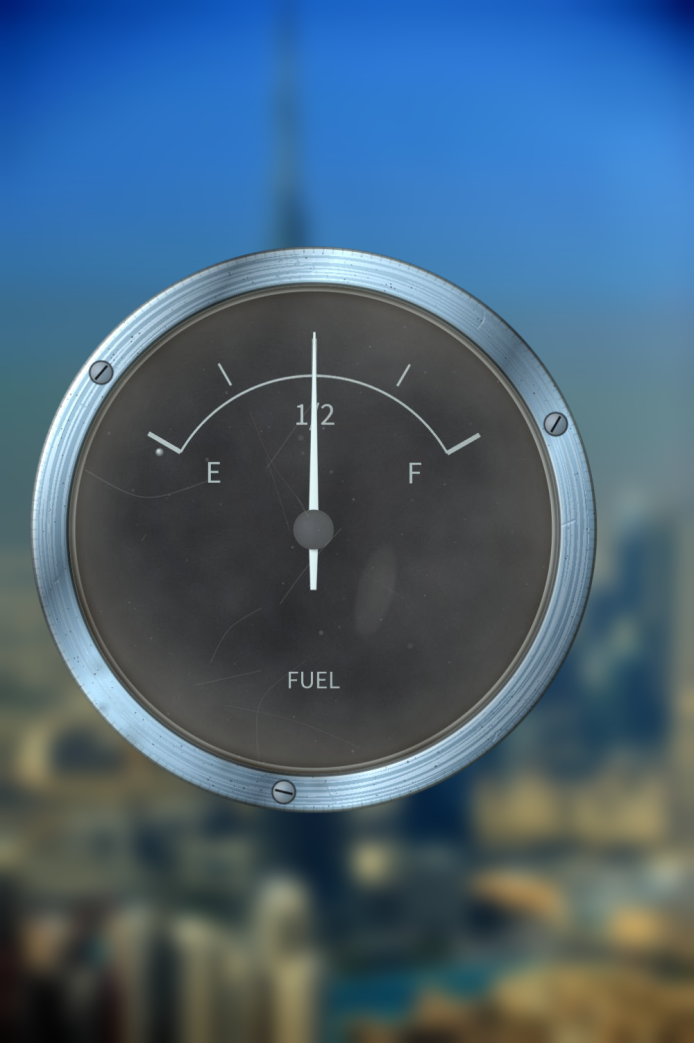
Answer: value=0.5
